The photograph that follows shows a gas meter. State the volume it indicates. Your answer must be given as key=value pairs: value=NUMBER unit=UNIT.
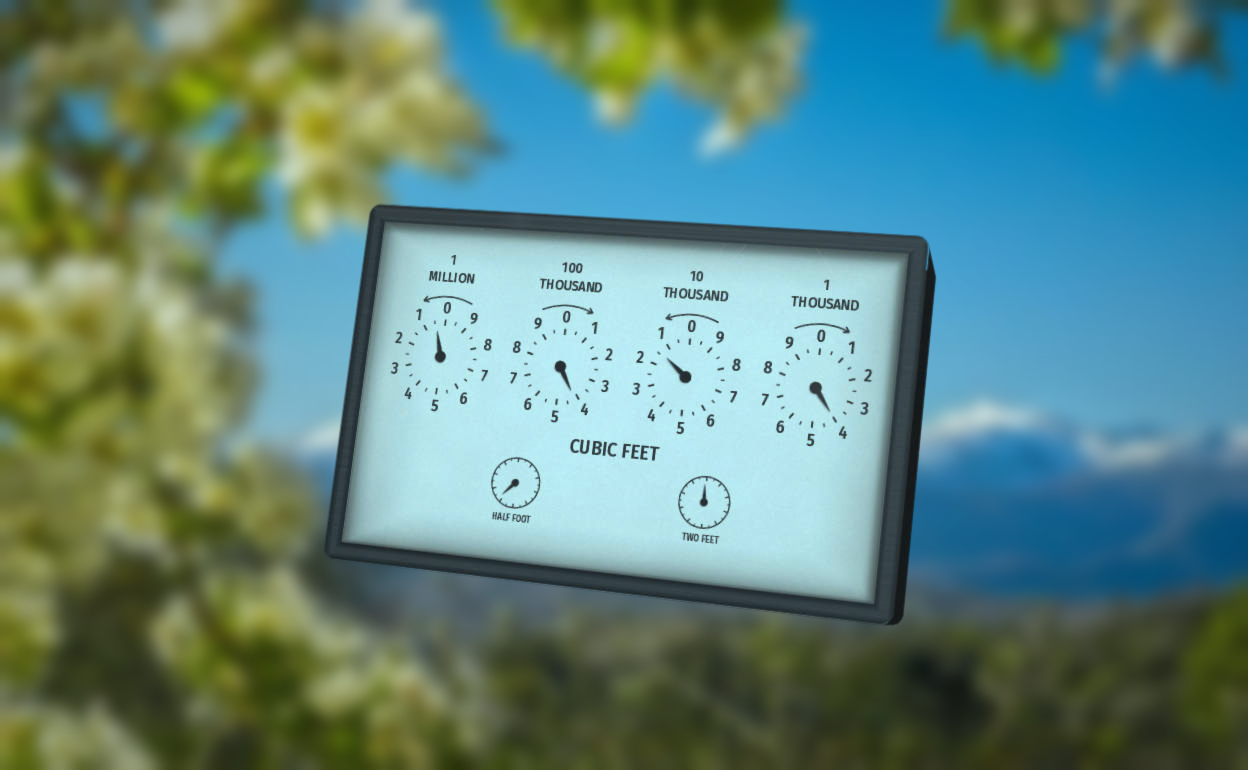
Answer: value=41400 unit=ft³
